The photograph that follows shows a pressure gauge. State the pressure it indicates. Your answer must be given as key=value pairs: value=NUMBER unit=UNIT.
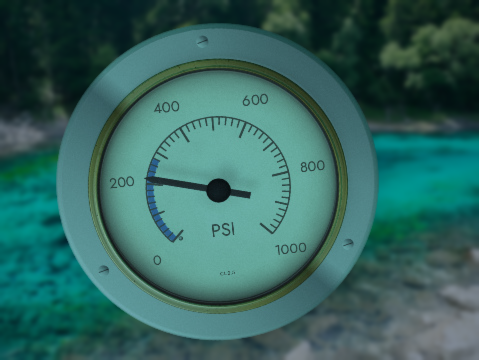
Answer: value=220 unit=psi
